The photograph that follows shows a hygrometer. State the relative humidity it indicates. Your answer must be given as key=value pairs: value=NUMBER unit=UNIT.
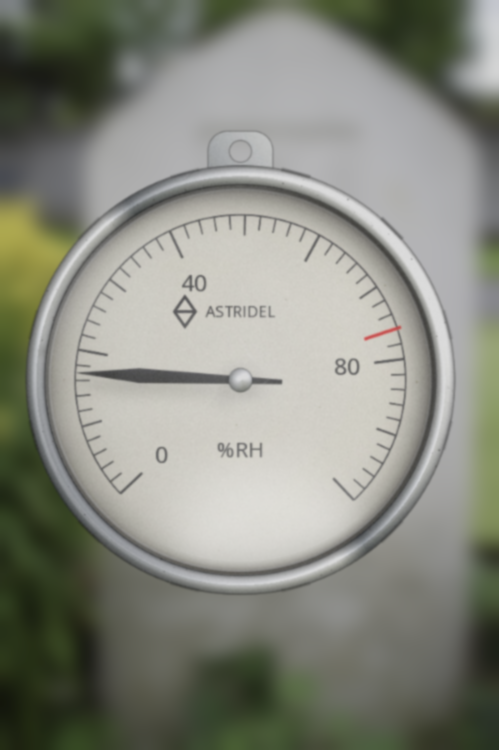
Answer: value=17 unit=%
